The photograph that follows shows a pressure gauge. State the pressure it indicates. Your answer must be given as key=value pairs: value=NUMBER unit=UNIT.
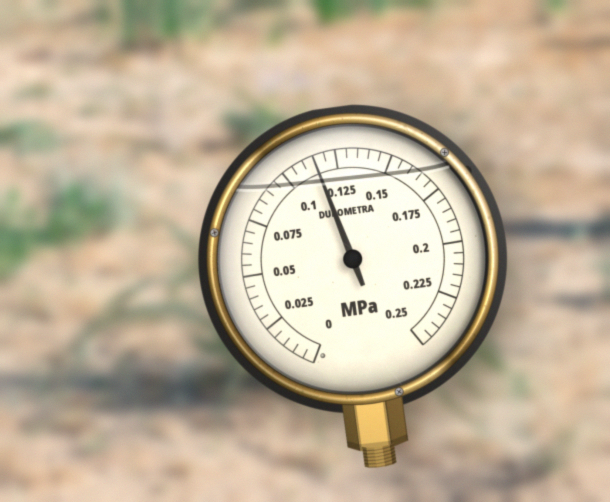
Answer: value=0.115 unit=MPa
